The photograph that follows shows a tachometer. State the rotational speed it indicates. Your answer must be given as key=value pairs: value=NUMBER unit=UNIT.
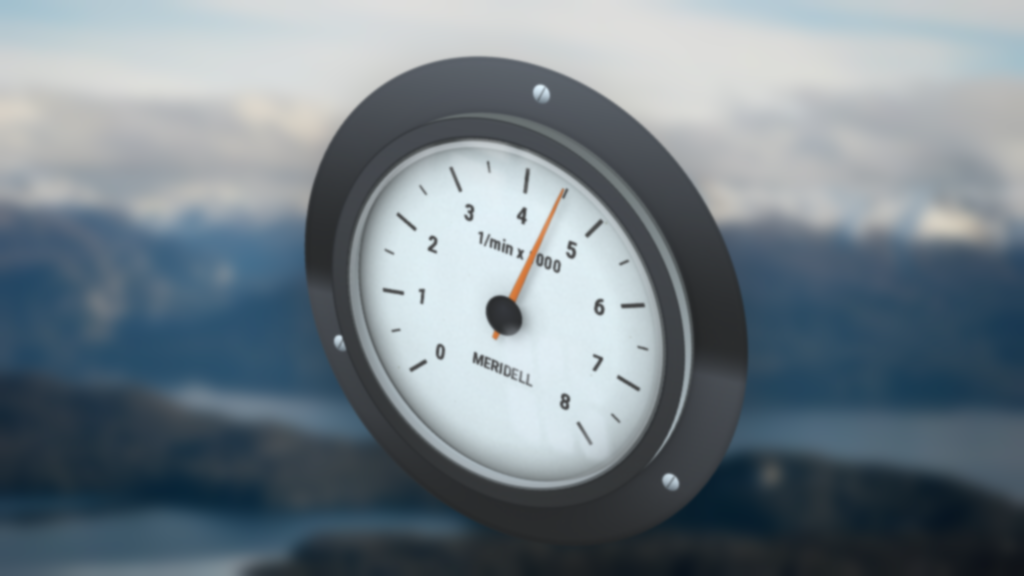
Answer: value=4500 unit=rpm
